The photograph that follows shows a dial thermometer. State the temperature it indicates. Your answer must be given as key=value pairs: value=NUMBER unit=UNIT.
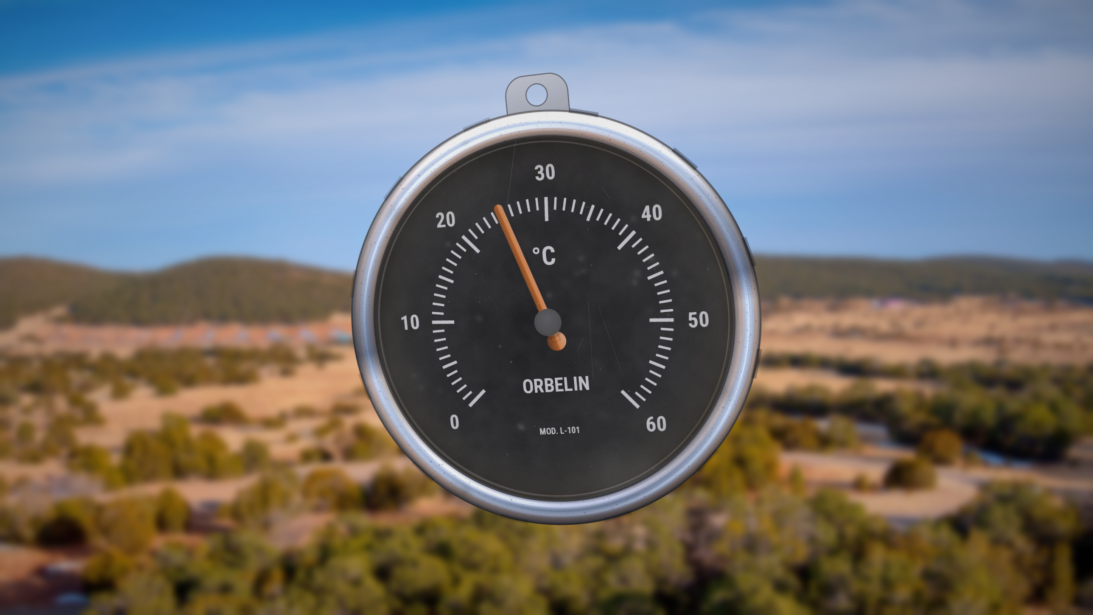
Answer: value=25 unit=°C
